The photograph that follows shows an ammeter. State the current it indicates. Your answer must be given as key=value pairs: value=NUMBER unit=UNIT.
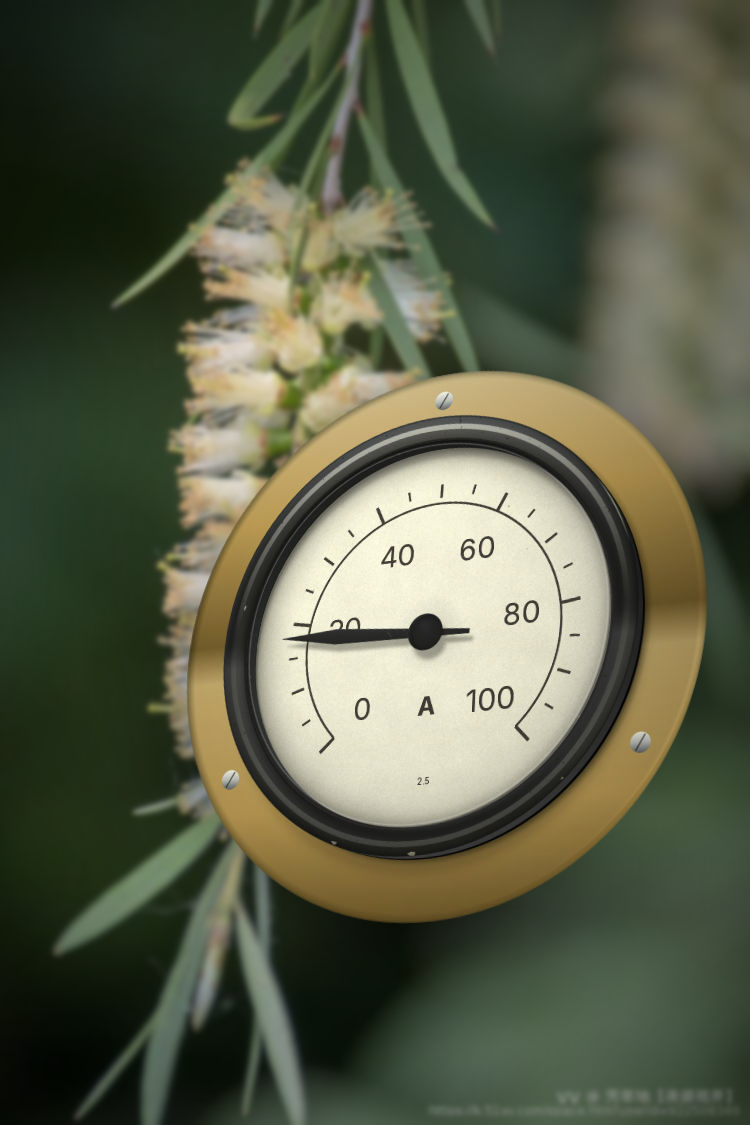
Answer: value=17.5 unit=A
